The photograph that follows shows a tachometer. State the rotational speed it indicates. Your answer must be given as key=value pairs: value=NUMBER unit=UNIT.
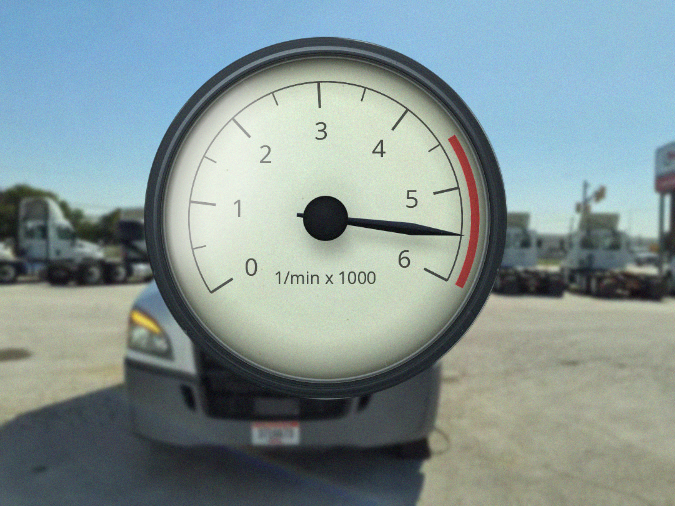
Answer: value=5500 unit=rpm
